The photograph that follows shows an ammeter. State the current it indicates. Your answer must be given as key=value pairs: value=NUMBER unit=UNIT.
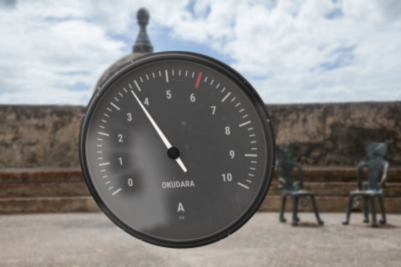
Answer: value=3.8 unit=A
